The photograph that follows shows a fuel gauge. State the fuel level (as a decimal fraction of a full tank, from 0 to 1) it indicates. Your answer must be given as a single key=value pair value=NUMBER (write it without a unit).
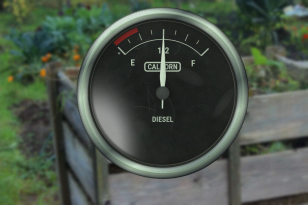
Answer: value=0.5
